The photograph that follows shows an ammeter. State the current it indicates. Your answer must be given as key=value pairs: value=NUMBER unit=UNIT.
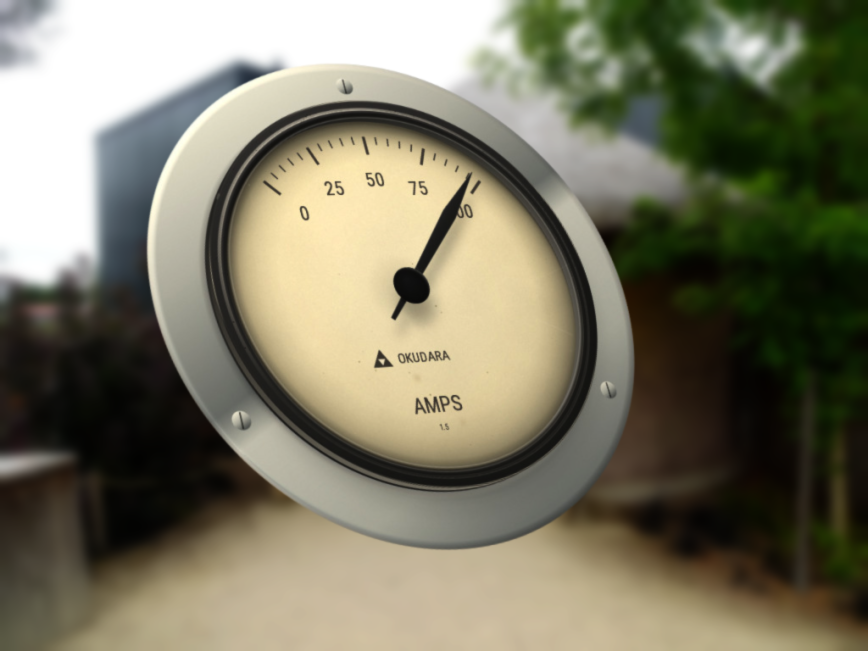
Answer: value=95 unit=A
